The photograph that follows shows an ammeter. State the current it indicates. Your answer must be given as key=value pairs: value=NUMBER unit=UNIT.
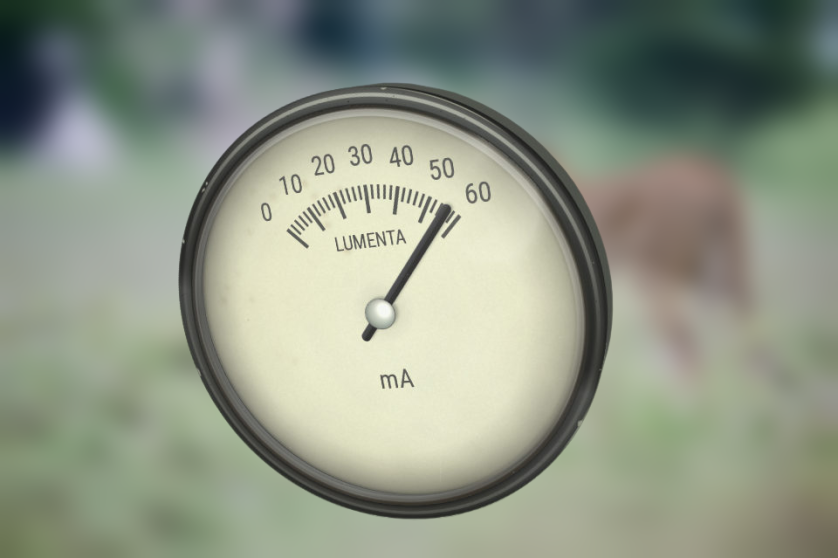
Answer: value=56 unit=mA
